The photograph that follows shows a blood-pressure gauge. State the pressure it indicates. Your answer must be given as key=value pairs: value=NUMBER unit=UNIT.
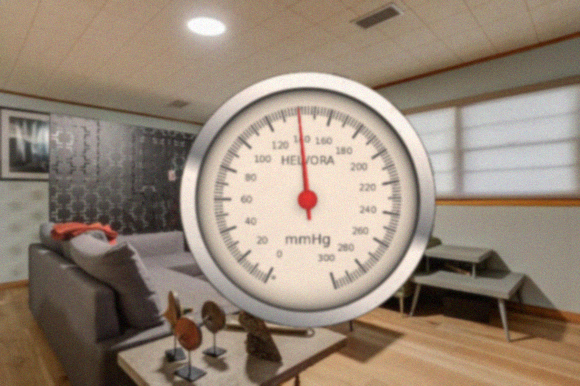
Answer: value=140 unit=mmHg
